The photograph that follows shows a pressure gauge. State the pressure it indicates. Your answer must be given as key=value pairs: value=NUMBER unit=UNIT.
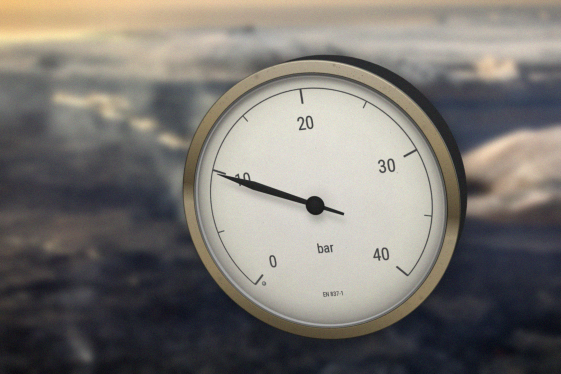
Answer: value=10 unit=bar
